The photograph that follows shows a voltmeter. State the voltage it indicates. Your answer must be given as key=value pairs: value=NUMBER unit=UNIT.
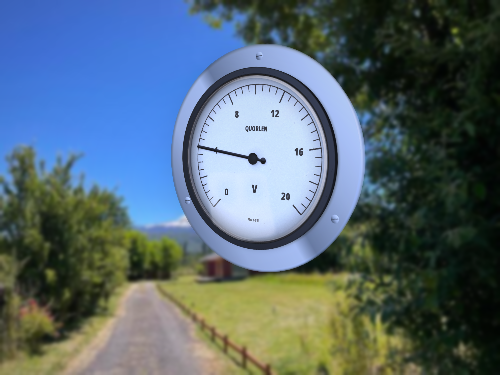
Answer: value=4 unit=V
